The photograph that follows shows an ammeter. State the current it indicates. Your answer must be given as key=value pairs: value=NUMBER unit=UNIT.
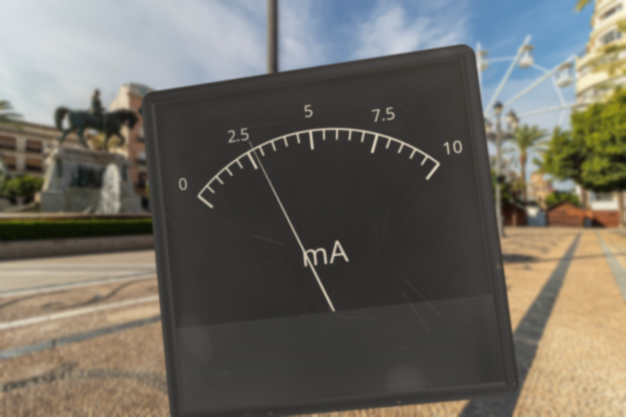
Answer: value=2.75 unit=mA
